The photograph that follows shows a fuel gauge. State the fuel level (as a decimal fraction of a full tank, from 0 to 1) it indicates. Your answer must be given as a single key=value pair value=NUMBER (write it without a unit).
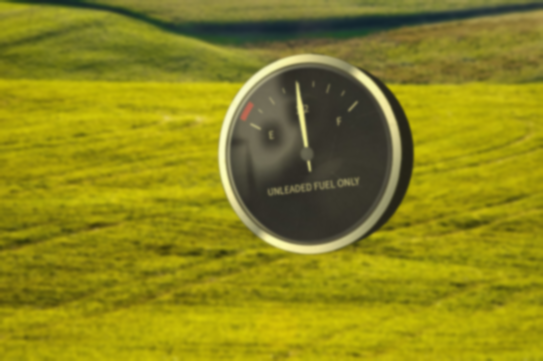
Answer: value=0.5
